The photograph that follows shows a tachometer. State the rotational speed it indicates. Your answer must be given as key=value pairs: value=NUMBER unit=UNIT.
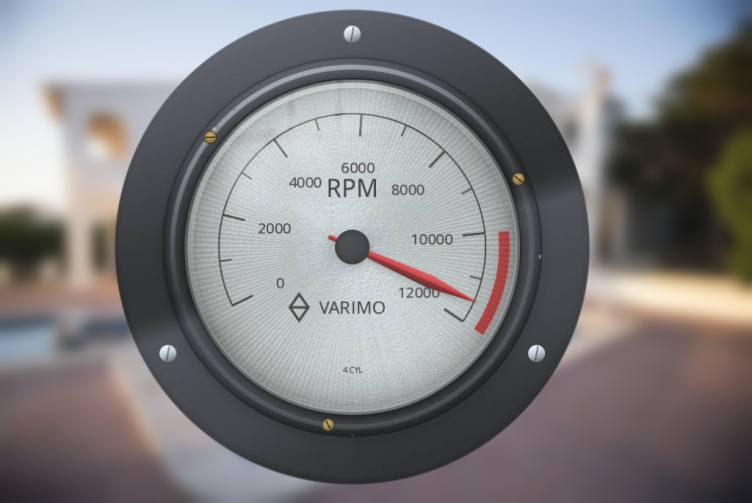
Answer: value=11500 unit=rpm
